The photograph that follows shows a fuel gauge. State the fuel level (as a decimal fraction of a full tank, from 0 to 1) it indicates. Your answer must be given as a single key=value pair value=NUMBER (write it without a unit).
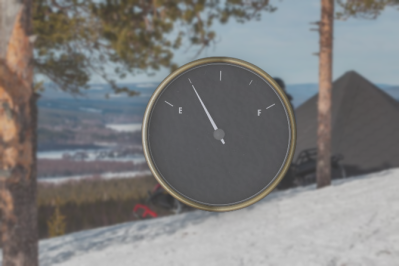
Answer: value=0.25
